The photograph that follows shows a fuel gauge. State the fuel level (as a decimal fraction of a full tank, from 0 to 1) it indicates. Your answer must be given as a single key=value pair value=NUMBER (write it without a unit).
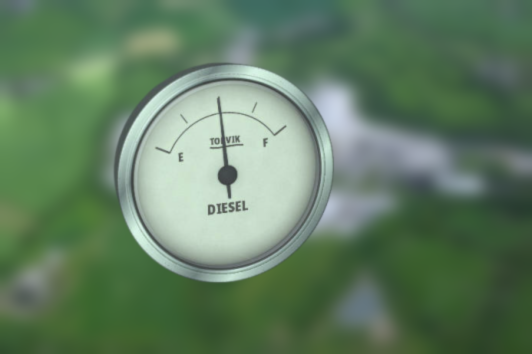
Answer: value=0.5
